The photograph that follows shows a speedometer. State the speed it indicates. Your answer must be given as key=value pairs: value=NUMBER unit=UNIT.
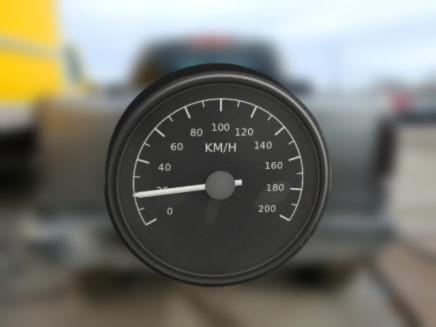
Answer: value=20 unit=km/h
